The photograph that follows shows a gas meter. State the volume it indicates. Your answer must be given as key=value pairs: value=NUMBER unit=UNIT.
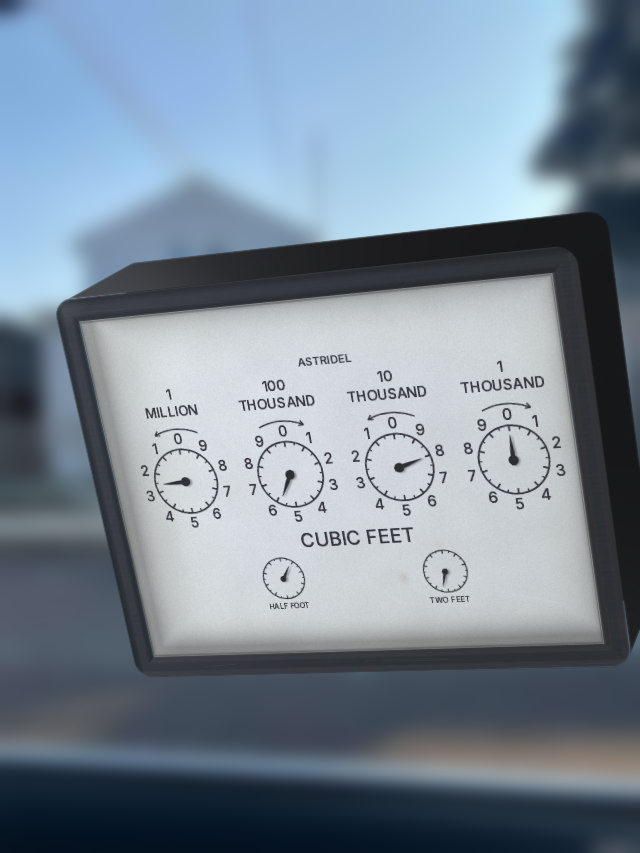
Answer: value=258000 unit=ft³
